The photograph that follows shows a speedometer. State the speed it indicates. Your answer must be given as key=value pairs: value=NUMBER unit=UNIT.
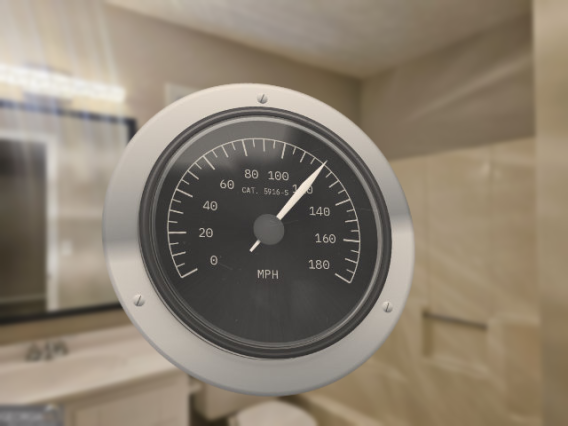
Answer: value=120 unit=mph
